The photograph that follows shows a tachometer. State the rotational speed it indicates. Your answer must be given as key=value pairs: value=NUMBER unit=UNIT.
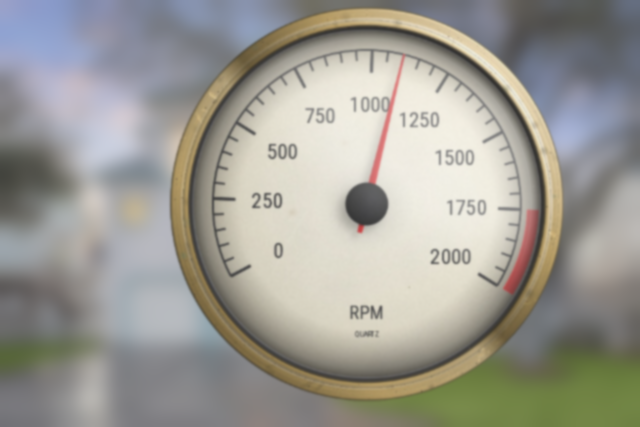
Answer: value=1100 unit=rpm
